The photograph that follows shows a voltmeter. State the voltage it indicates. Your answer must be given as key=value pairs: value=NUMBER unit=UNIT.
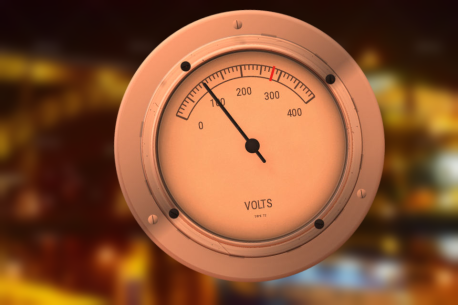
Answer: value=100 unit=V
